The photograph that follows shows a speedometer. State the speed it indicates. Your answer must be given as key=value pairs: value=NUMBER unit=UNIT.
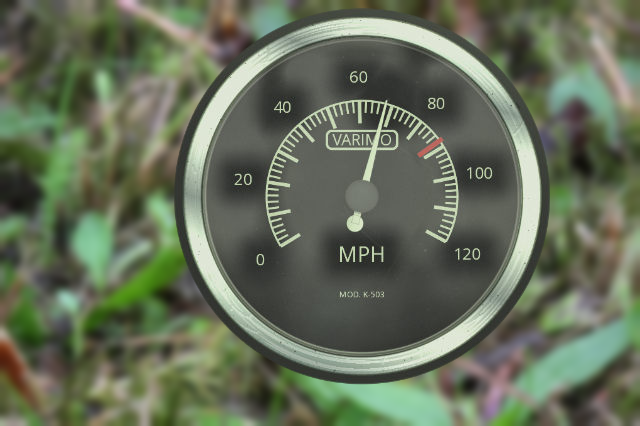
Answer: value=68 unit=mph
